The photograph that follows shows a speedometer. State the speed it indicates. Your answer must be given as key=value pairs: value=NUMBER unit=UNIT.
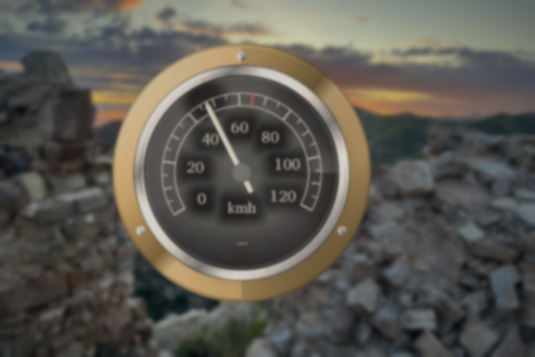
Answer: value=47.5 unit=km/h
